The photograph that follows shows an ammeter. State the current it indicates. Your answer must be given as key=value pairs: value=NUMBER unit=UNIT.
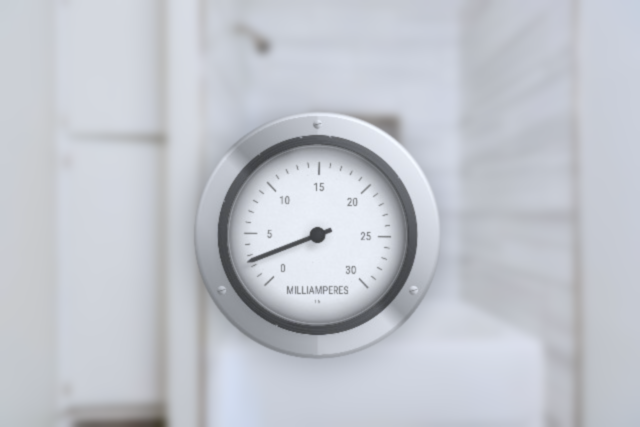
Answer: value=2.5 unit=mA
